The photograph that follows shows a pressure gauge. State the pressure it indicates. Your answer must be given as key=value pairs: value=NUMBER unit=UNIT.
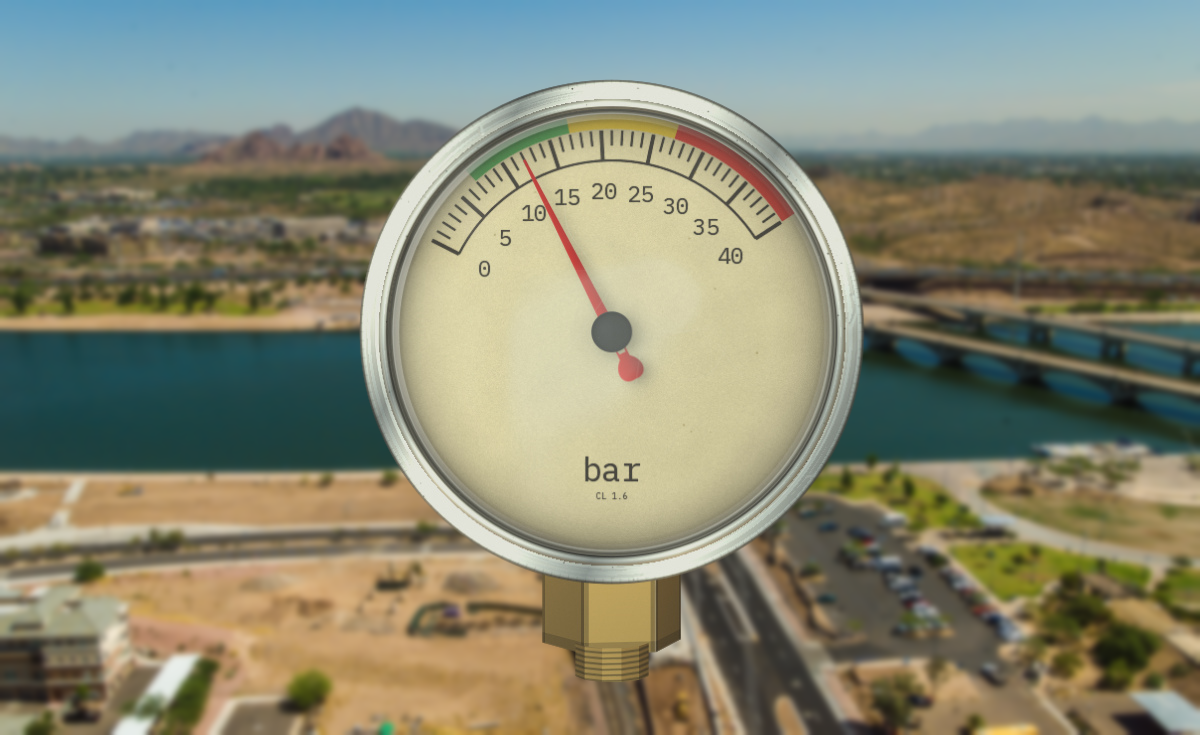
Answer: value=12 unit=bar
